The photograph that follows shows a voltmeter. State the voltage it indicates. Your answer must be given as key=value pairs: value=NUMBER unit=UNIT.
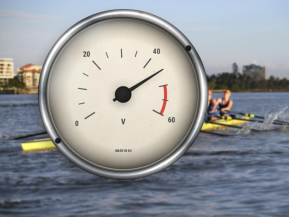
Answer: value=45 unit=V
